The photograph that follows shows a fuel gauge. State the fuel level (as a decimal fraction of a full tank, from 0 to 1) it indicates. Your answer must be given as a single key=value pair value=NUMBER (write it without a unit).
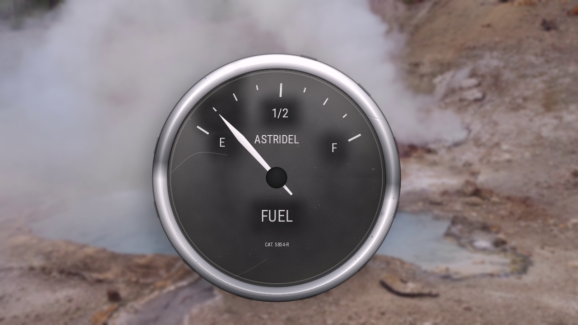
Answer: value=0.125
